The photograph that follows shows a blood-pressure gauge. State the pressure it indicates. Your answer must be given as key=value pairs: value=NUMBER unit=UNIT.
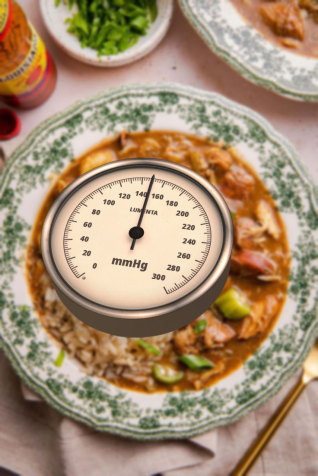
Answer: value=150 unit=mmHg
